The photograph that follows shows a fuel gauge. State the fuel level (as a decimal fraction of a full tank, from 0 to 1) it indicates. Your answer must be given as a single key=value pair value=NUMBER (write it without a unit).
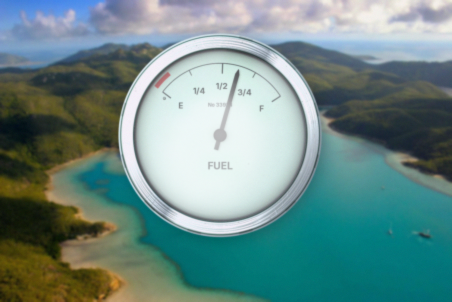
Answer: value=0.625
